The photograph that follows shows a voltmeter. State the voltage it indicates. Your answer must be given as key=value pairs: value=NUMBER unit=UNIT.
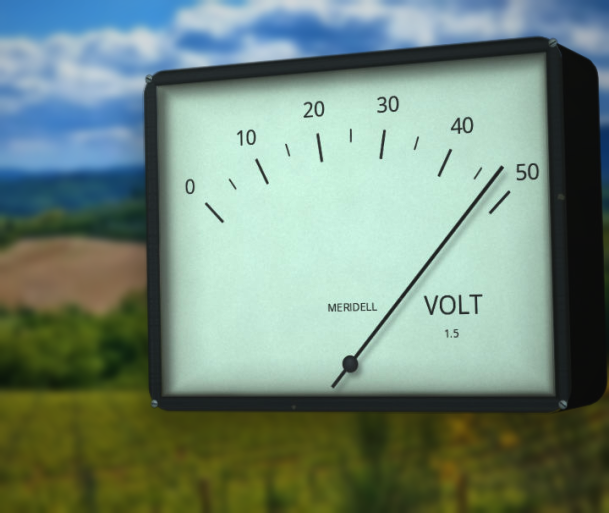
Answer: value=47.5 unit=V
